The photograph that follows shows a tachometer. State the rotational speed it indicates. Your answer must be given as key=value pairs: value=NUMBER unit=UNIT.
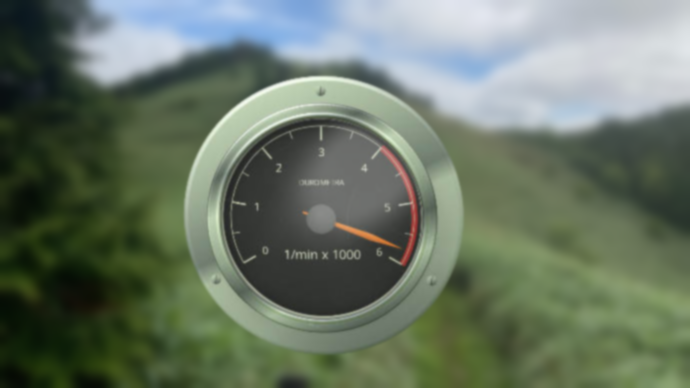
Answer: value=5750 unit=rpm
